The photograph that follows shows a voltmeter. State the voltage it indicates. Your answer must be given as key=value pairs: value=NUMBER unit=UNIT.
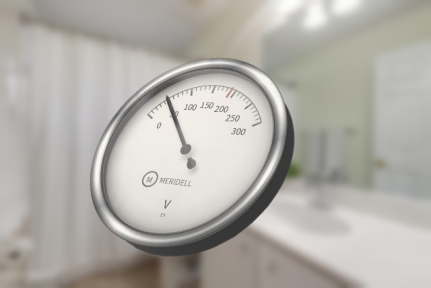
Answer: value=50 unit=V
